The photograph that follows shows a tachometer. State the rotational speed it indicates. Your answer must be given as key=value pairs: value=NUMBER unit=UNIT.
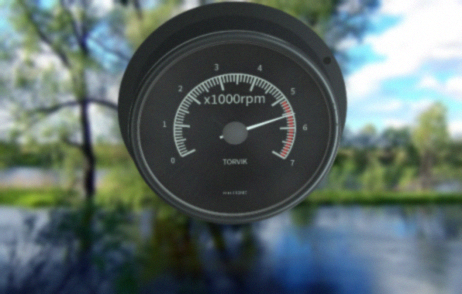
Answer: value=5500 unit=rpm
